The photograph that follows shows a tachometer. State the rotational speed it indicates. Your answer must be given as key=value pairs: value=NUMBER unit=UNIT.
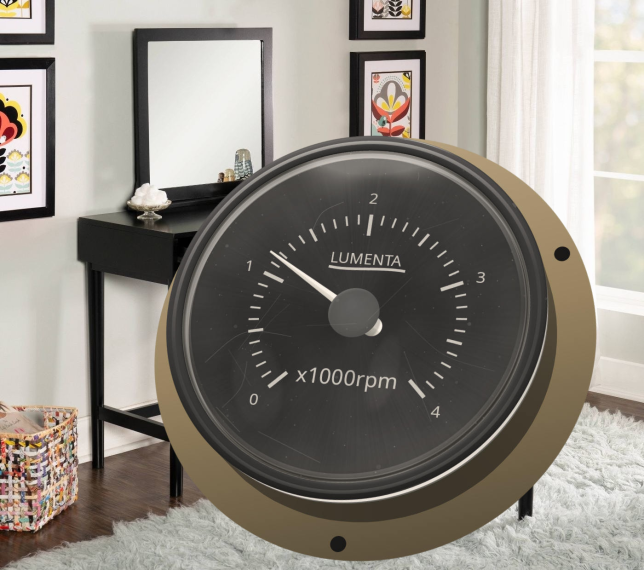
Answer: value=1150 unit=rpm
